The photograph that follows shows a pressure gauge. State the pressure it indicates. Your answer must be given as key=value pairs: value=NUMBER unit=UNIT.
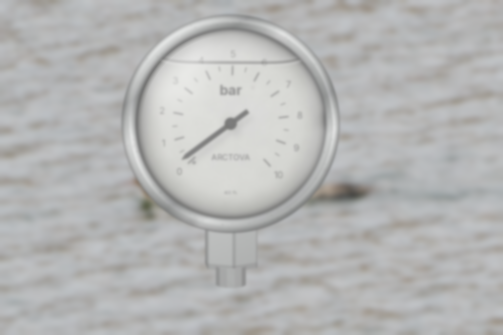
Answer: value=0.25 unit=bar
